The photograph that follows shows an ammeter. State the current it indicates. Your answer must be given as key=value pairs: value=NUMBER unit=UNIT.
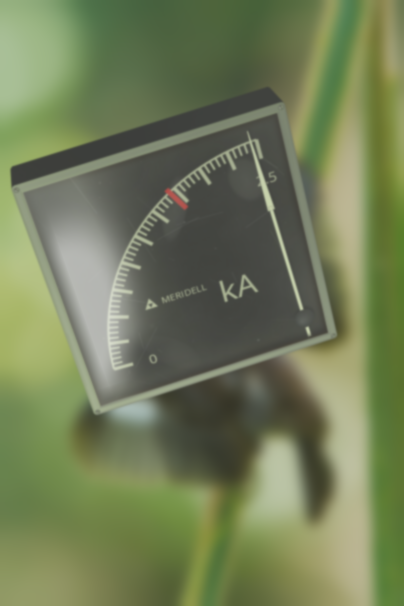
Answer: value=2.45 unit=kA
